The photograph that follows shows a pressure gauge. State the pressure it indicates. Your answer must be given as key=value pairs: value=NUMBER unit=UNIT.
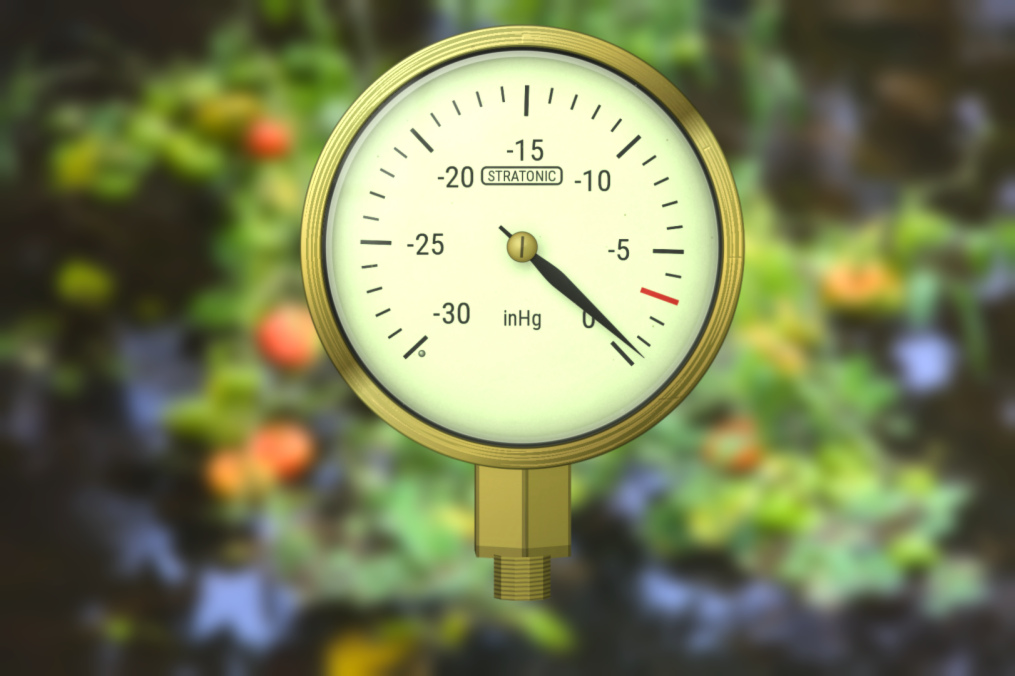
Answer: value=-0.5 unit=inHg
